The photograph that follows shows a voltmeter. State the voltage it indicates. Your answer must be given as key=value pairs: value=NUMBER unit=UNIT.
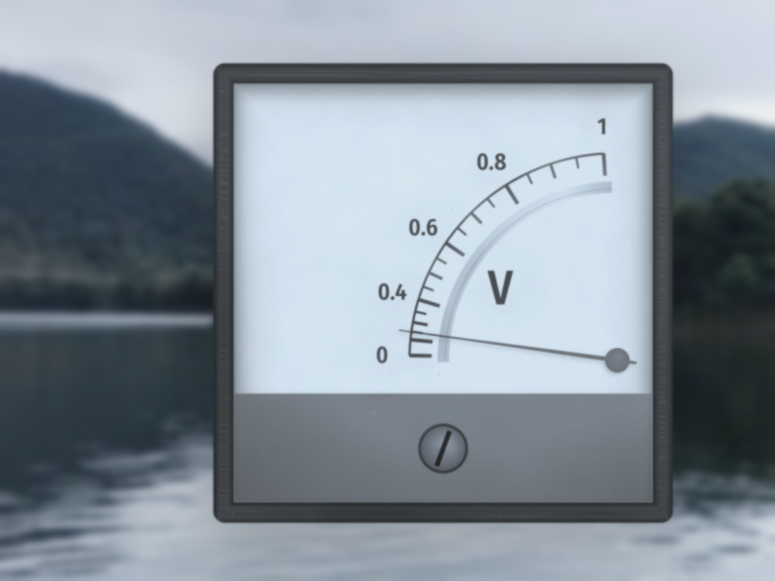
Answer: value=0.25 unit=V
